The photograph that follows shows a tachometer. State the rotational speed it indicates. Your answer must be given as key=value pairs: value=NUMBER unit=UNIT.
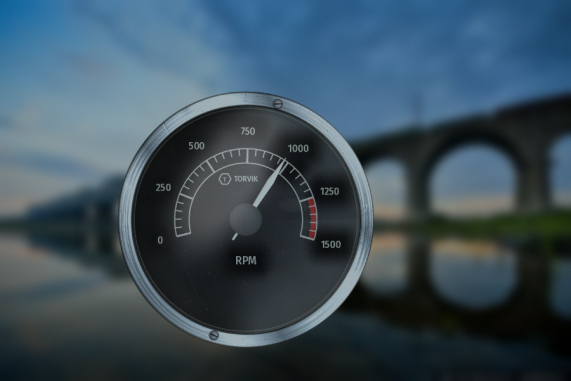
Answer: value=975 unit=rpm
